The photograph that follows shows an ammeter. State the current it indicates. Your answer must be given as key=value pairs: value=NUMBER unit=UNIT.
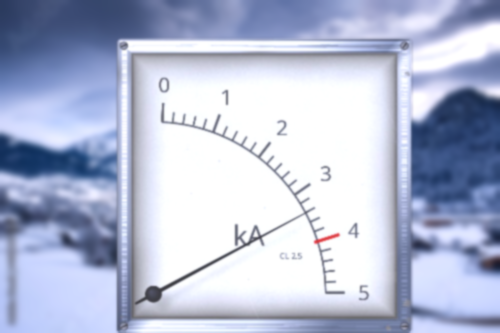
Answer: value=3.4 unit=kA
